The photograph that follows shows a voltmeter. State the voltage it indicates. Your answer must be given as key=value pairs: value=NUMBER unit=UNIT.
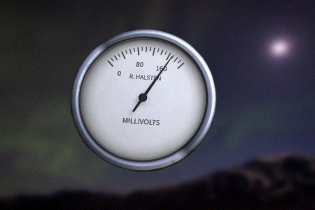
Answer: value=170 unit=mV
